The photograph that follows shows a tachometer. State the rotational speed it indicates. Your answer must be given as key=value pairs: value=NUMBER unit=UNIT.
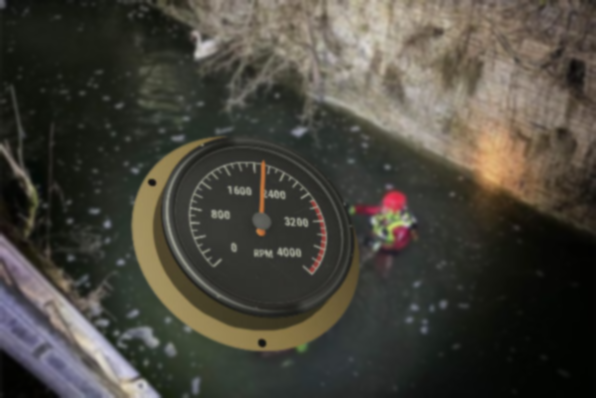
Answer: value=2100 unit=rpm
